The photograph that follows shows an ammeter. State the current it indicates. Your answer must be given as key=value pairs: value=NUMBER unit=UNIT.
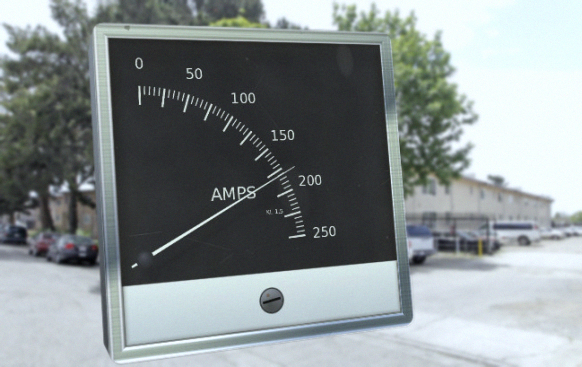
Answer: value=180 unit=A
